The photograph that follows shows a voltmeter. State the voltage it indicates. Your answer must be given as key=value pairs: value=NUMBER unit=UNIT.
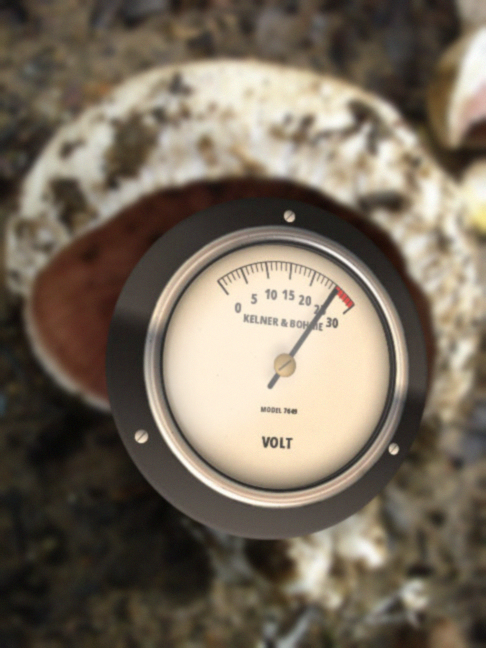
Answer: value=25 unit=V
